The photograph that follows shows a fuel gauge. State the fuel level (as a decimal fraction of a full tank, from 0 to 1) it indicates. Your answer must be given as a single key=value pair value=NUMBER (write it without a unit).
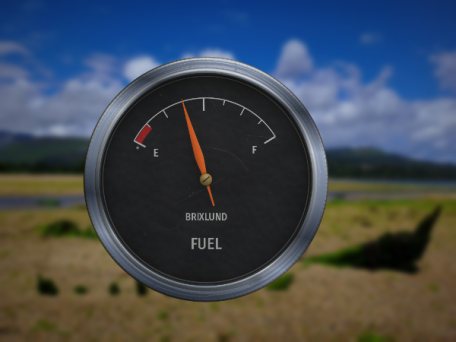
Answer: value=0.375
